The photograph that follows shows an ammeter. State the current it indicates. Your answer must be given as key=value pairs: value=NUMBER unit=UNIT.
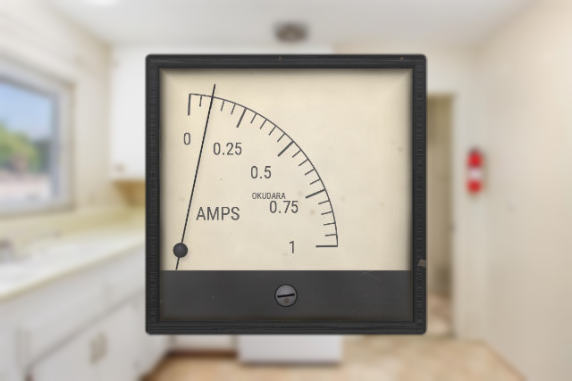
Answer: value=0.1 unit=A
